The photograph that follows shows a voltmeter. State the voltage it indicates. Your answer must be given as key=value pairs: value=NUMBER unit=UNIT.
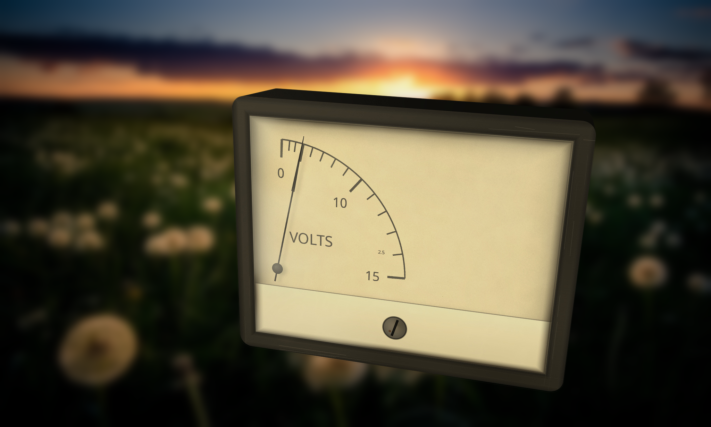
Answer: value=5 unit=V
